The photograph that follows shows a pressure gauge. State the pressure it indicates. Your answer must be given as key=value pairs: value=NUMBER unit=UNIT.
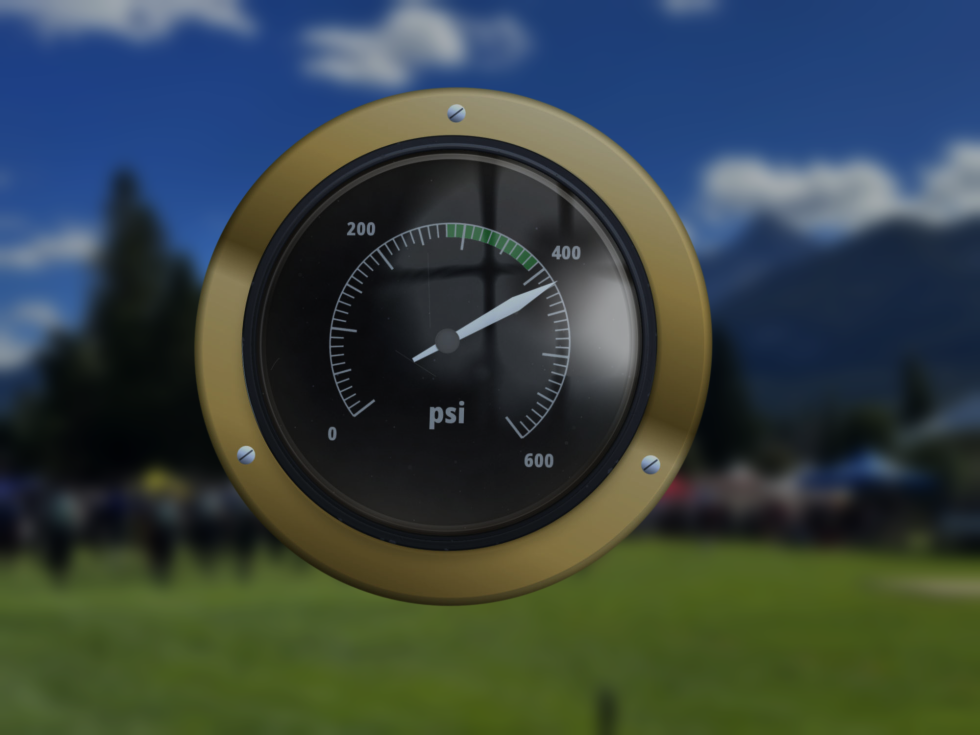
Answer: value=420 unit=psi
